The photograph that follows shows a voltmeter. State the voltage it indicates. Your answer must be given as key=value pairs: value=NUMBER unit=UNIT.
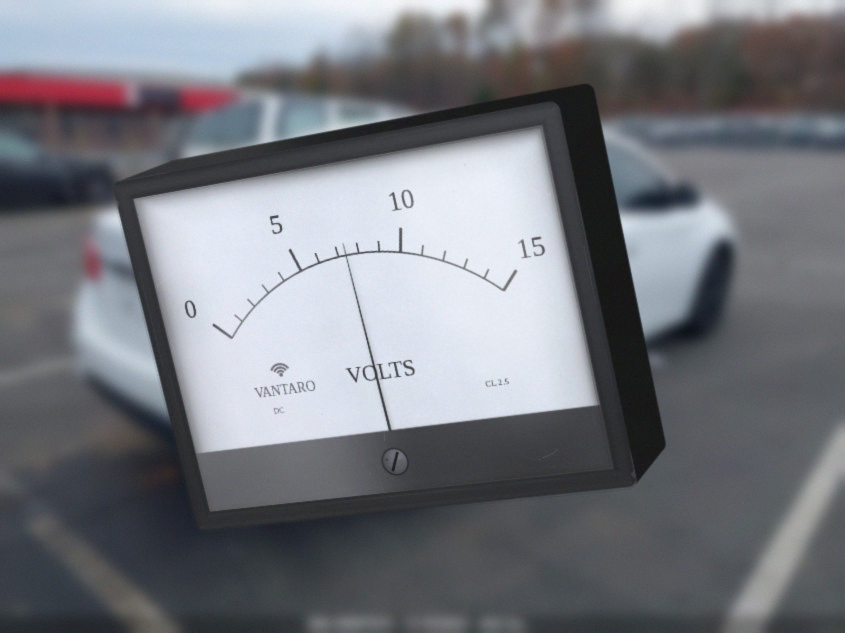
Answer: value=7.5 unit=V
